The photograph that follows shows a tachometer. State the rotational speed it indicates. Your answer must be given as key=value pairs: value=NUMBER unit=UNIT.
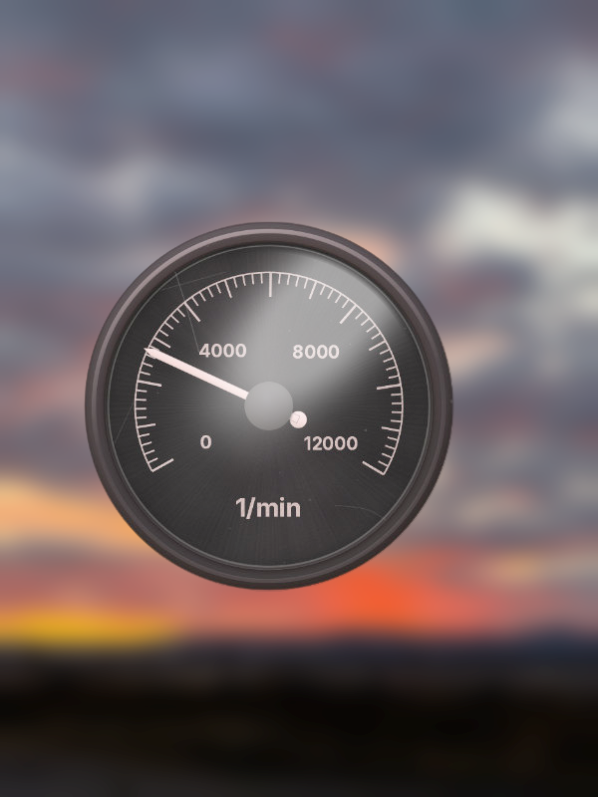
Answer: value=2700 unit=rpm
